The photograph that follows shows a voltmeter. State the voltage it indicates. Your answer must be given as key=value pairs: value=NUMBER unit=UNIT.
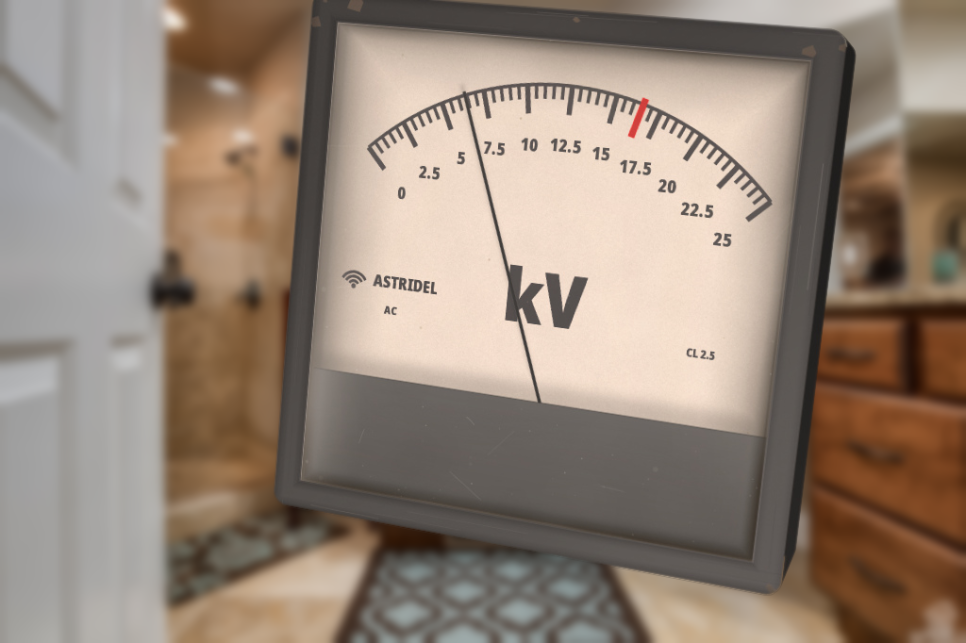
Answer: value=6.5 unit=kV
